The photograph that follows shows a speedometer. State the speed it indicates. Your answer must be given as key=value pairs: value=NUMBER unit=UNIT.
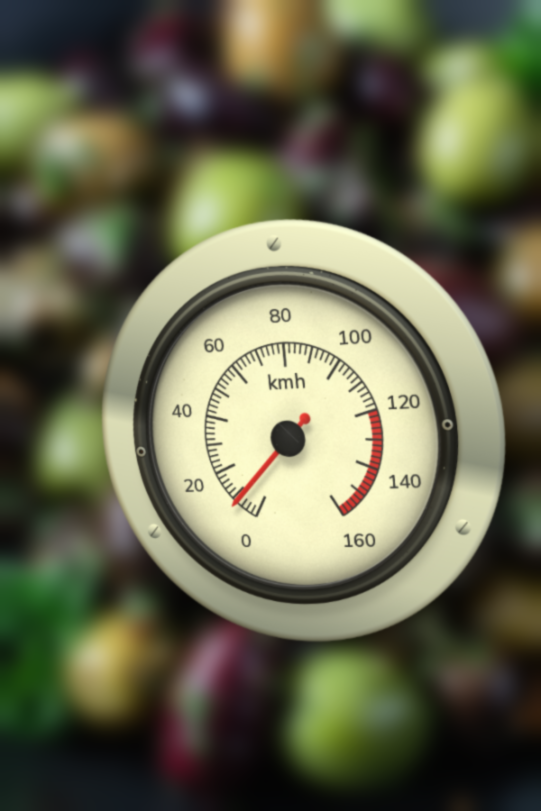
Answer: value=8 unit=km/h
